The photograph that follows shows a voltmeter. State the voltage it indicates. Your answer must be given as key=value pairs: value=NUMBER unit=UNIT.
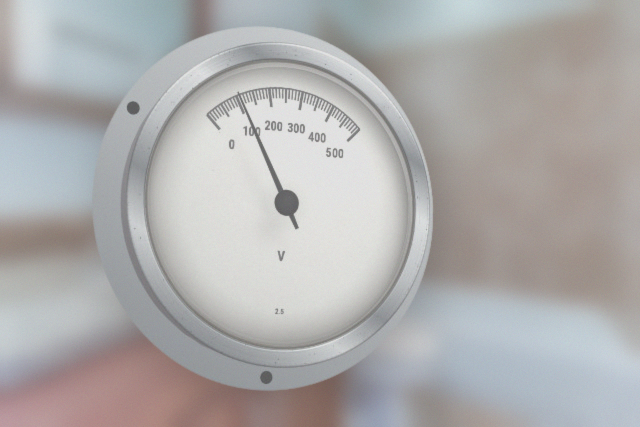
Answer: value=100 unit=V
